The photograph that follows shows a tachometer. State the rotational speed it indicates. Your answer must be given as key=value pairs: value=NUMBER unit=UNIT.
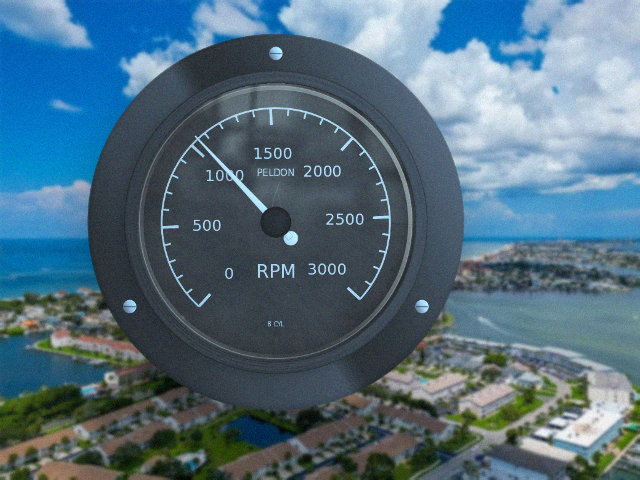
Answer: value=1050 unit=rpm
